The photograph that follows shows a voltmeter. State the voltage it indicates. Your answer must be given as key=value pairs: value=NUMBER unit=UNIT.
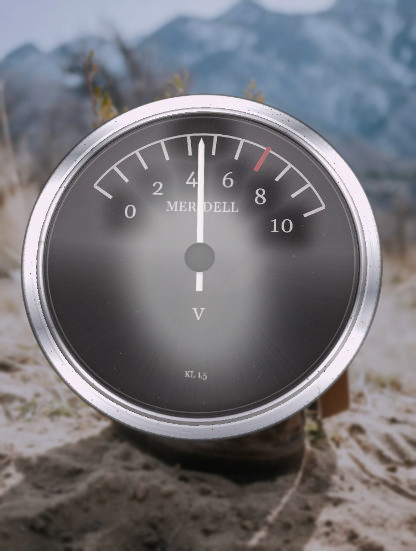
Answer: value=4.5 unit=V
